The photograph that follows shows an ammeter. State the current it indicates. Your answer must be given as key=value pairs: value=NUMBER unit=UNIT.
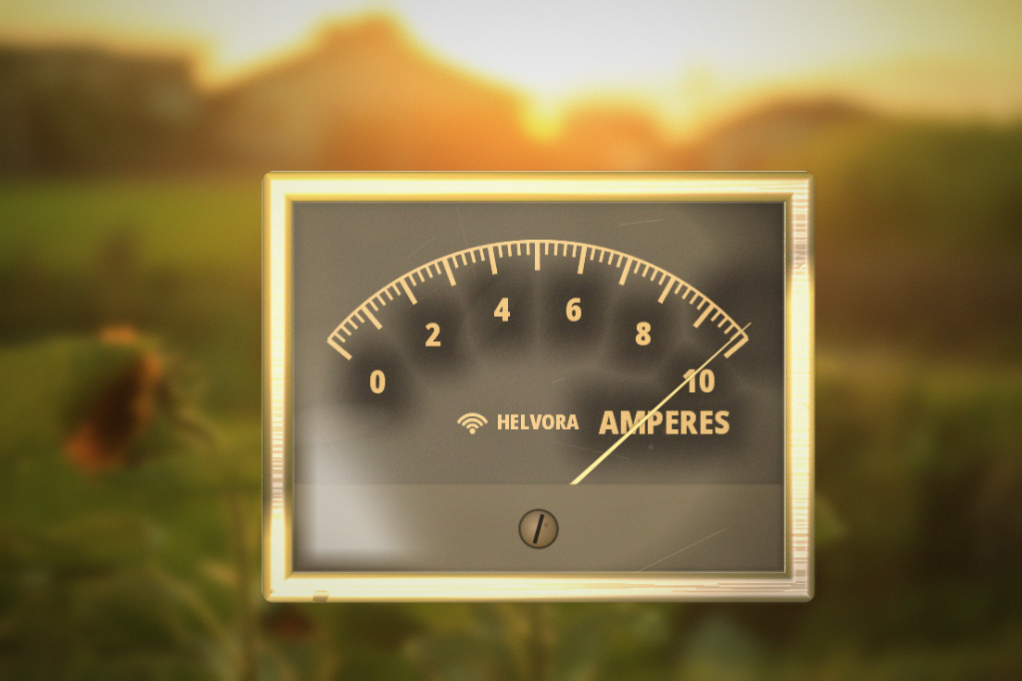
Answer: value=9.8 unit=A
